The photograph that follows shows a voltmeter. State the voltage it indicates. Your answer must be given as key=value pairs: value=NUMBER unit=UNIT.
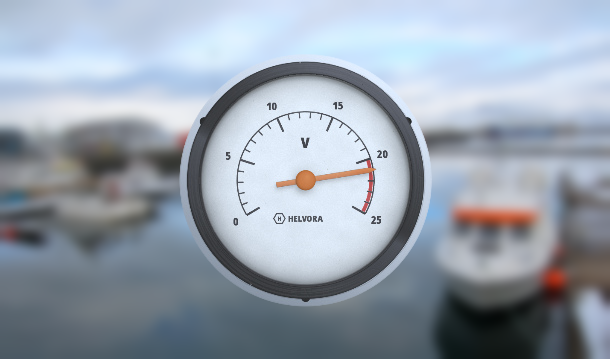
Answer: value=21 unit=V
